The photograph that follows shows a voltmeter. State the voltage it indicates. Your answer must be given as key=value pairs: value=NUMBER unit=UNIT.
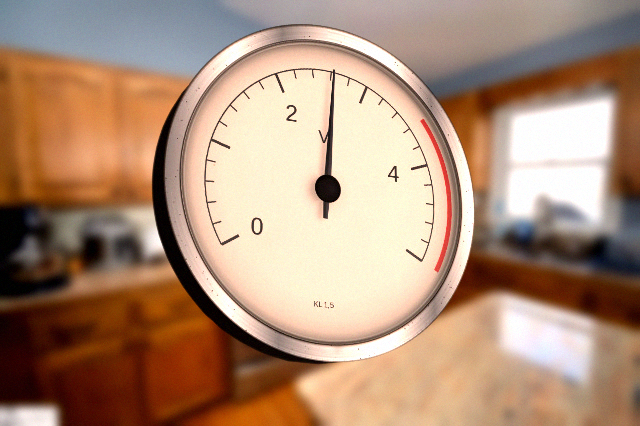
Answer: value=2.6 unit=V
